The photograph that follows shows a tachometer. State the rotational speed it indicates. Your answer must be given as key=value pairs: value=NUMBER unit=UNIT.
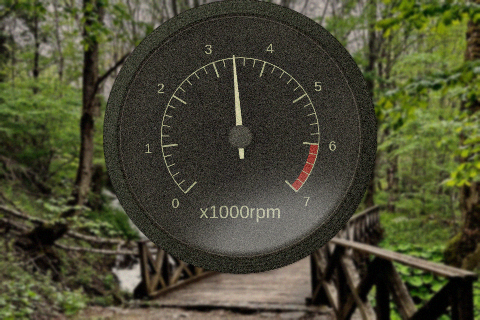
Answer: value=3400 unit=rpm
